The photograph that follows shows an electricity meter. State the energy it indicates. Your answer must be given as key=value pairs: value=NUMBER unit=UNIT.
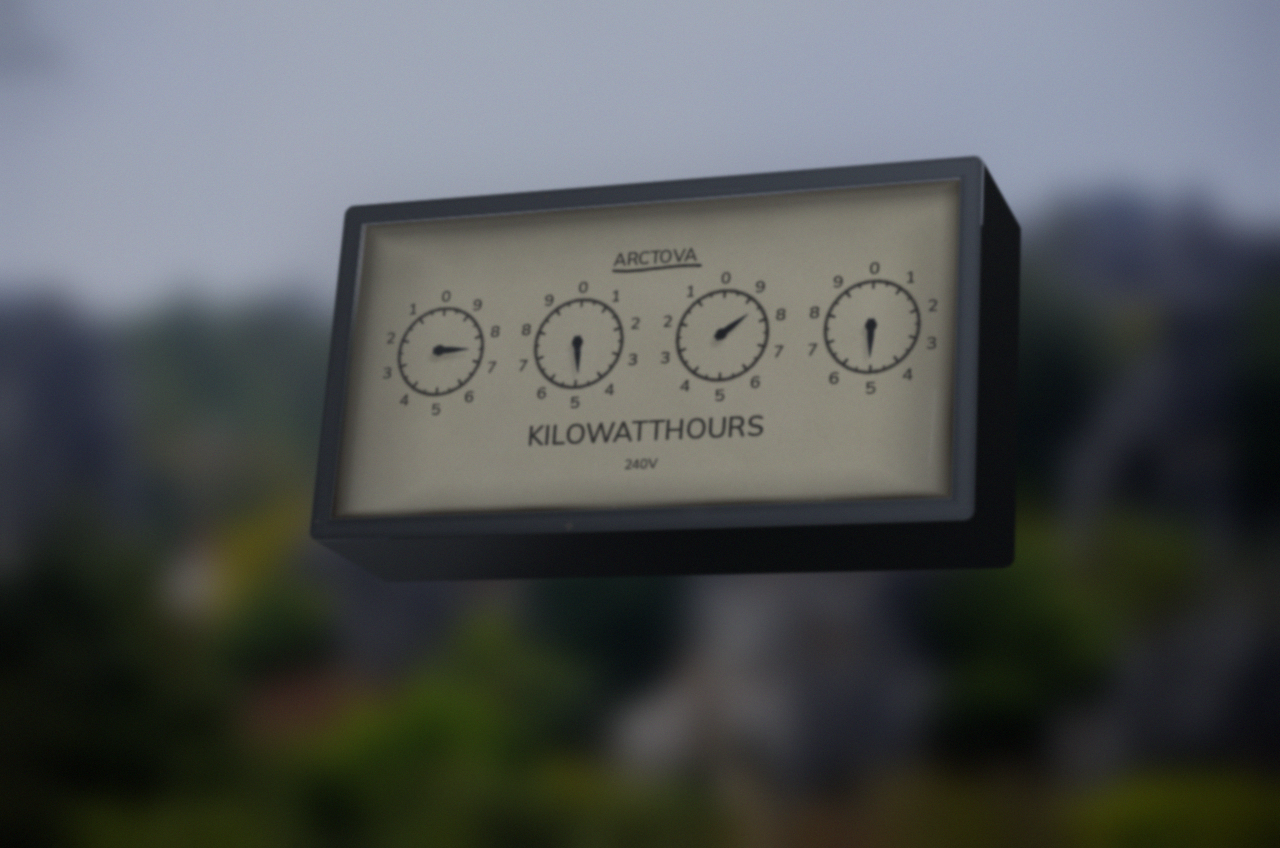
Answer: value=7485 unit=kWh
